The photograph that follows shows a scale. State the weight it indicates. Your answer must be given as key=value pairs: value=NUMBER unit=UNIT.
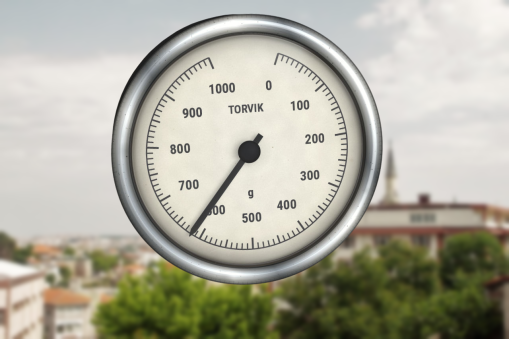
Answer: value=620 unit=g
